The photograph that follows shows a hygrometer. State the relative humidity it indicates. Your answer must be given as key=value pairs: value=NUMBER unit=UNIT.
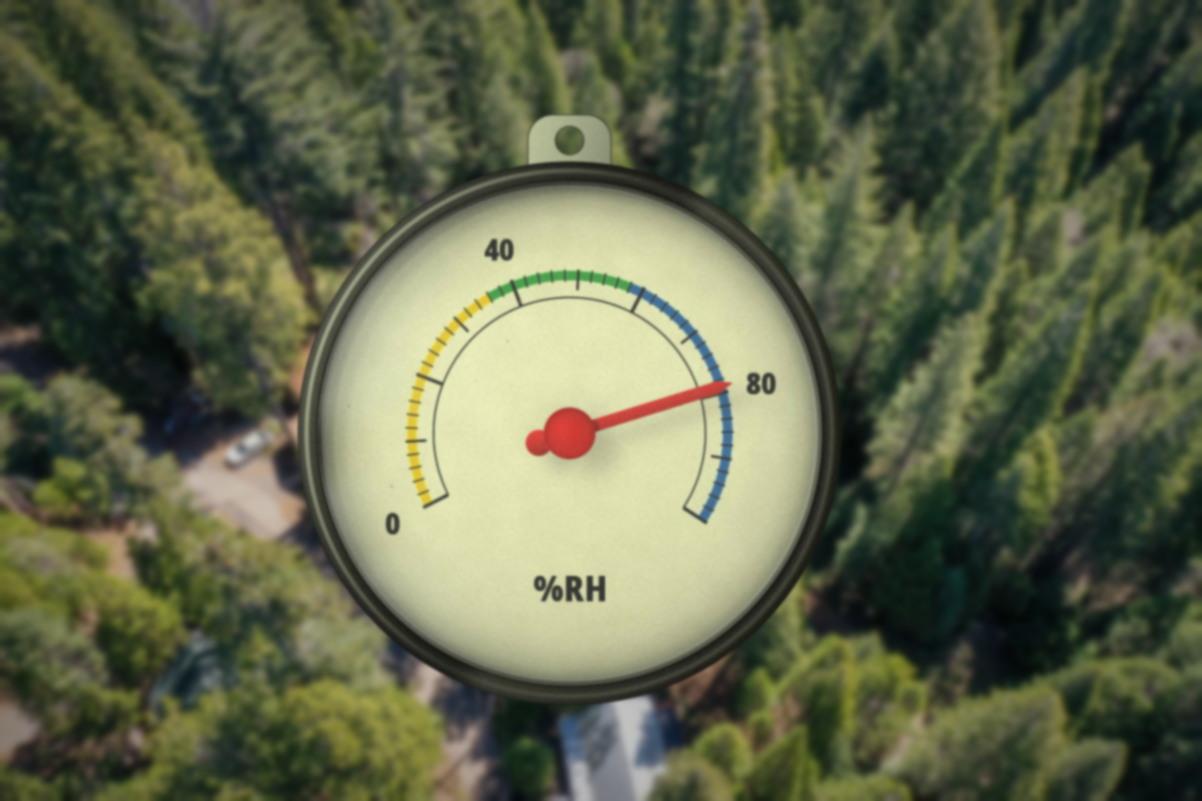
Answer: value=79 unit=%
